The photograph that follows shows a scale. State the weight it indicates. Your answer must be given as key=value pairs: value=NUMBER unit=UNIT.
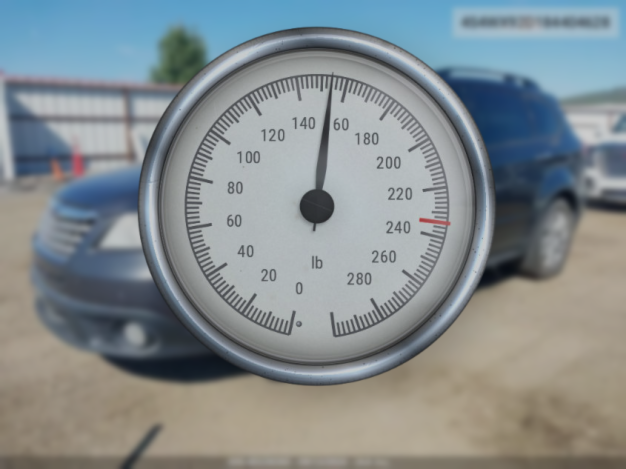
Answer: value=154 unit=lb
